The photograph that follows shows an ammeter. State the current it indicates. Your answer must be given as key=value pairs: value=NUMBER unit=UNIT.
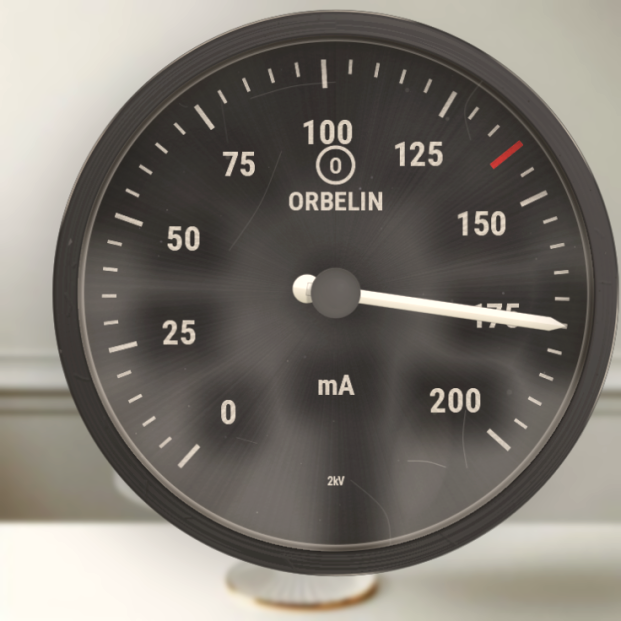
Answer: value=175 unit=mA
